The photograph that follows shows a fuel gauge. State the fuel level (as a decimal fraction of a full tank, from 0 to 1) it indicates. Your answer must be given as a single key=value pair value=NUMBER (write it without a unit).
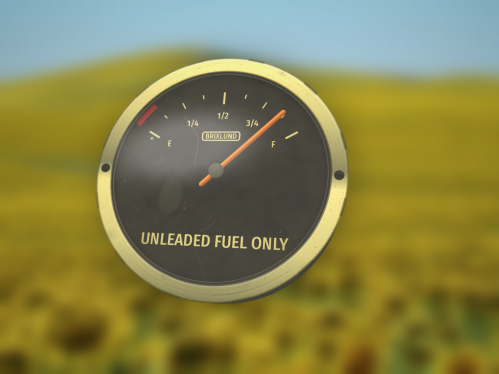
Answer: value=0.875
